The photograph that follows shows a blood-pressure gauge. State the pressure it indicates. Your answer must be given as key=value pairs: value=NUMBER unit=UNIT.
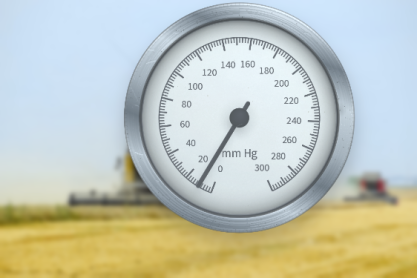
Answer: value=10 unit=mmHg
